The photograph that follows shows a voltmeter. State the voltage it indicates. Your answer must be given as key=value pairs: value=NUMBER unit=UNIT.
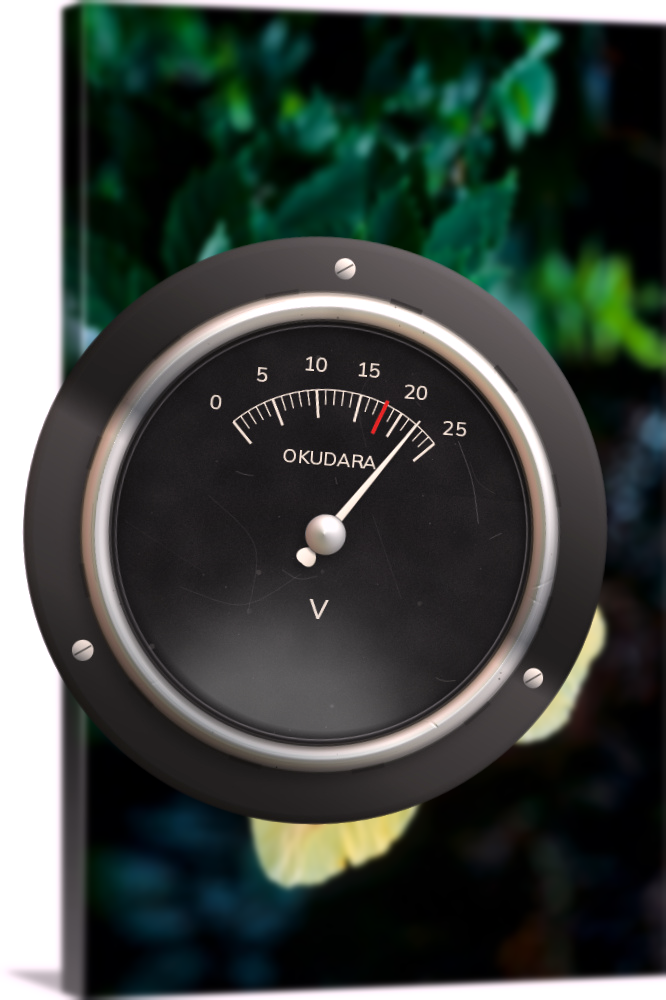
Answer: value=22 unit=V
